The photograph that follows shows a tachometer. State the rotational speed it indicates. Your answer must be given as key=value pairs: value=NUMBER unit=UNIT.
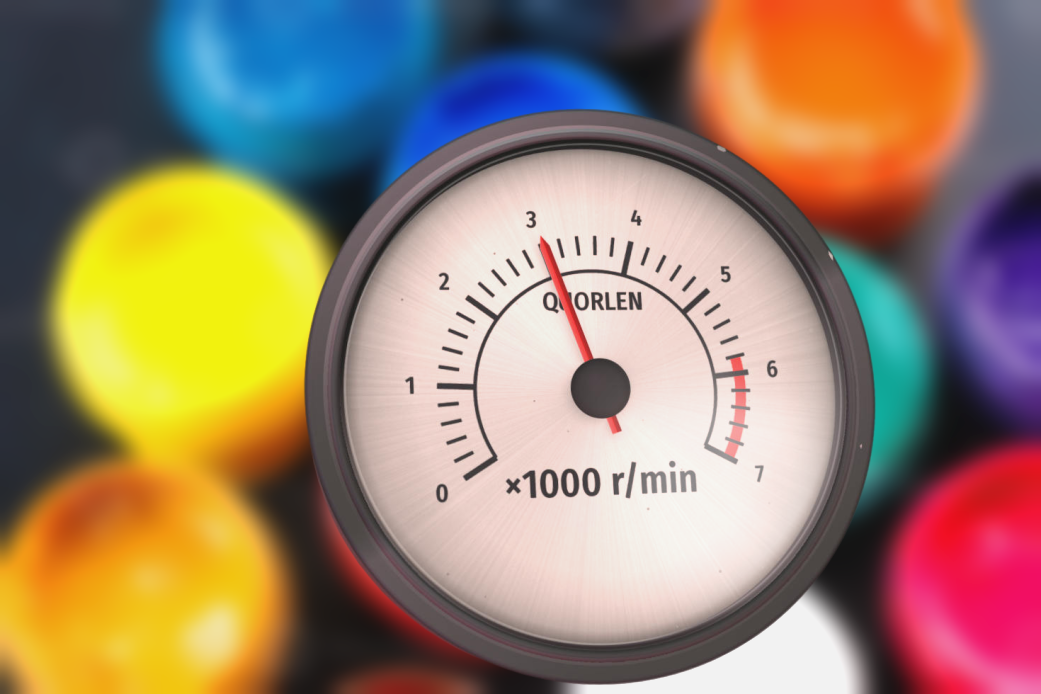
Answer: value=3000 unit=rpm
